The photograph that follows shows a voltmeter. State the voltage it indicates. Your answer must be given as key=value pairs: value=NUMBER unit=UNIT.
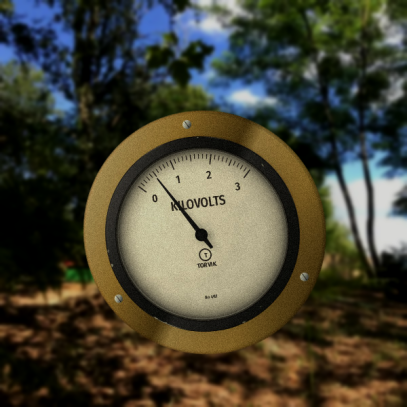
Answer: value=0.5 unit=kV
